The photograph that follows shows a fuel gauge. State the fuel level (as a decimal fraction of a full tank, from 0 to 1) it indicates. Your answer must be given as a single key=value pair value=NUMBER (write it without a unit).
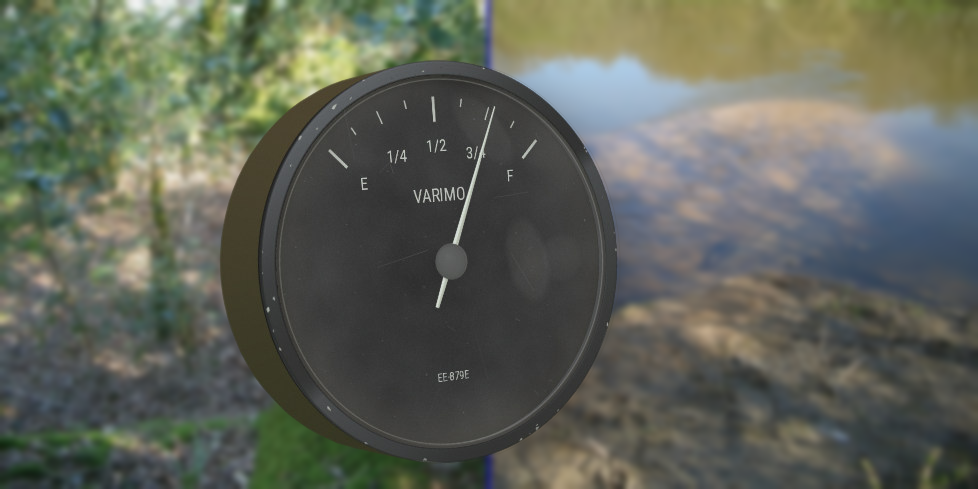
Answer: value=0.75
